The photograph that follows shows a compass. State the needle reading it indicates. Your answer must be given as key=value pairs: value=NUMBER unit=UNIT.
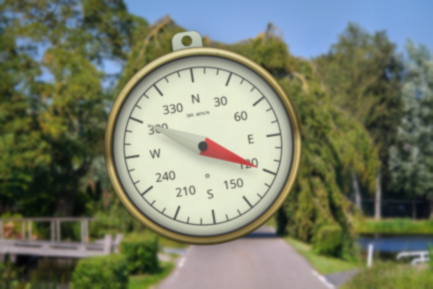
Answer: value=120 unit=°
